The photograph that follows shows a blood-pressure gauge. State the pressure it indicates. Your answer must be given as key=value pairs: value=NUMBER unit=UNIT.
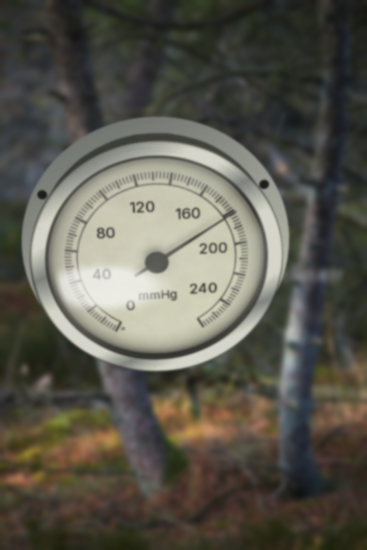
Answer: value=180 unit=mmHg
